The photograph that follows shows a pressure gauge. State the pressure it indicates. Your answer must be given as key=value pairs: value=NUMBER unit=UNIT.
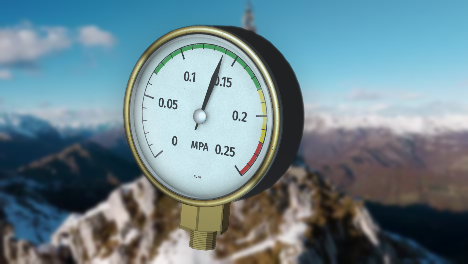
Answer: value=0.14 unit=MPa
